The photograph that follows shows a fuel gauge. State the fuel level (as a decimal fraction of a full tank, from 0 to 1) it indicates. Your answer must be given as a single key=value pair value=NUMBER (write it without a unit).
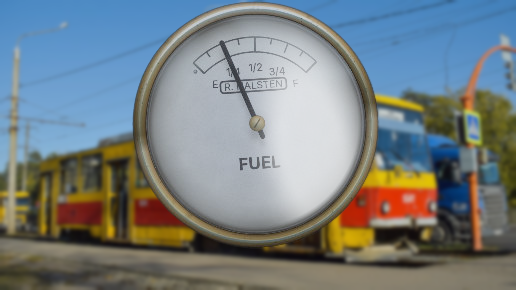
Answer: value=0.25
